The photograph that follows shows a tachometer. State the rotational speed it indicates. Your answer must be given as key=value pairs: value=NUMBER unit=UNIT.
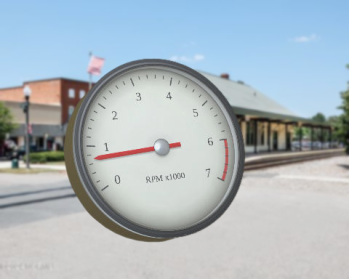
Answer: value=700 unit=rpm
